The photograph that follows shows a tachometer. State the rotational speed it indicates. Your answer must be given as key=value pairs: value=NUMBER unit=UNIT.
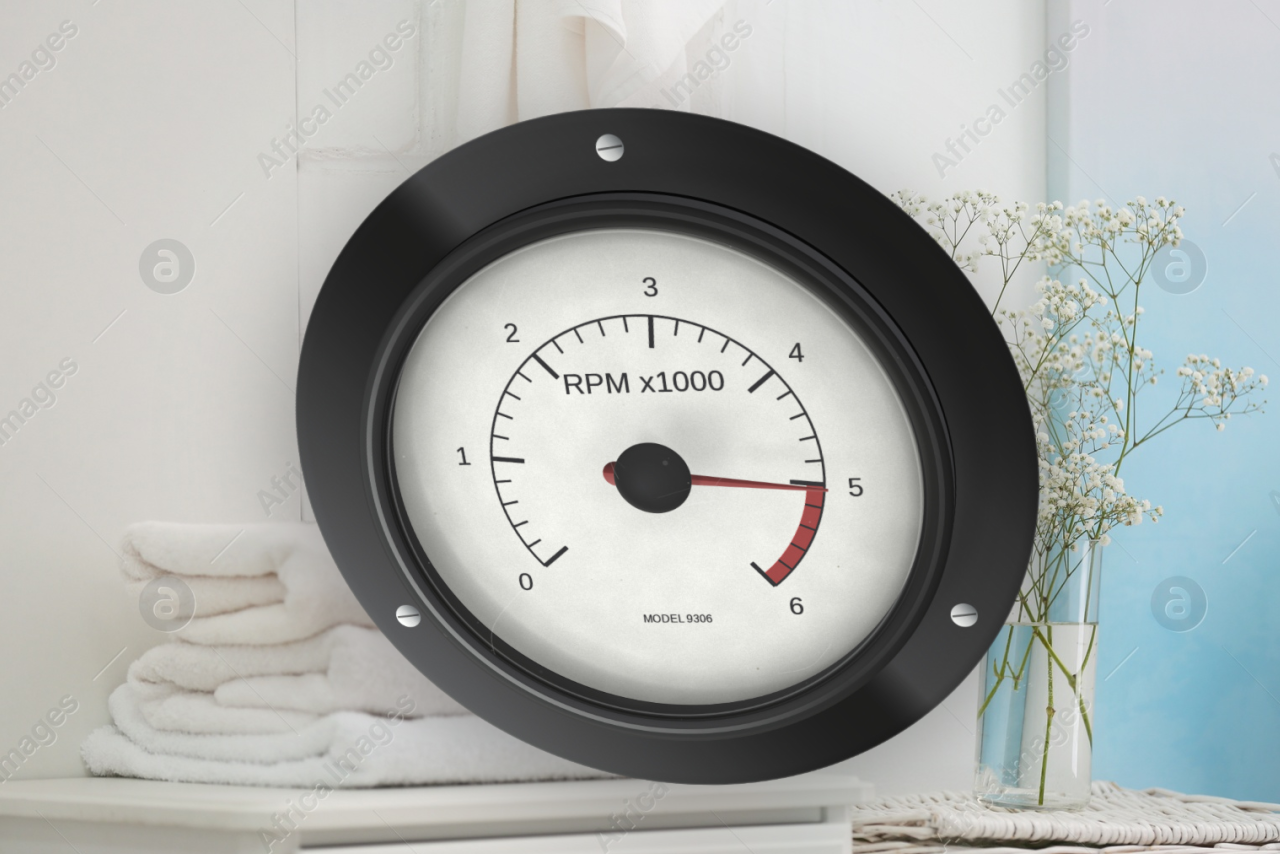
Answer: value=5000 unit=rpm
